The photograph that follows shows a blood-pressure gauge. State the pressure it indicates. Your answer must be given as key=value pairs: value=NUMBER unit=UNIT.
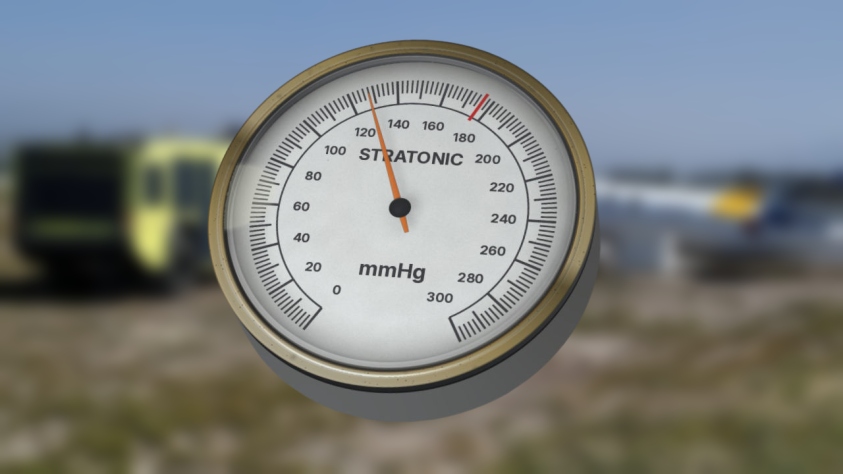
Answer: value=128 unit=mmHg
